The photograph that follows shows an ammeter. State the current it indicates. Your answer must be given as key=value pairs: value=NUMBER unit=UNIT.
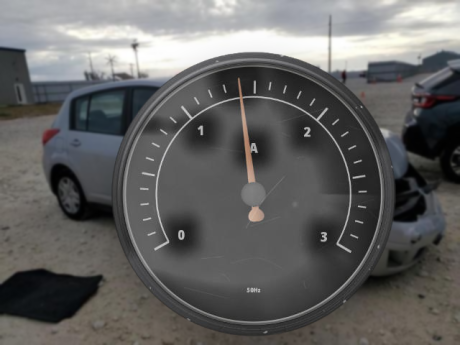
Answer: value=1.4 unit=A
